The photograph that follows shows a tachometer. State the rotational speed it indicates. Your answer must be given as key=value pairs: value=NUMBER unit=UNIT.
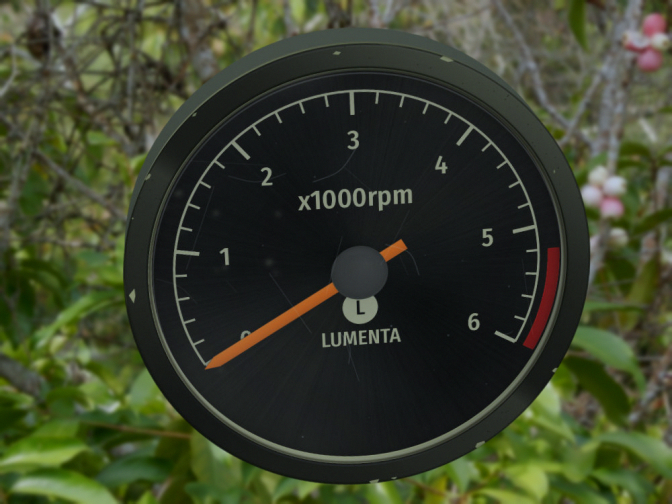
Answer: value=0 unit=rpm
